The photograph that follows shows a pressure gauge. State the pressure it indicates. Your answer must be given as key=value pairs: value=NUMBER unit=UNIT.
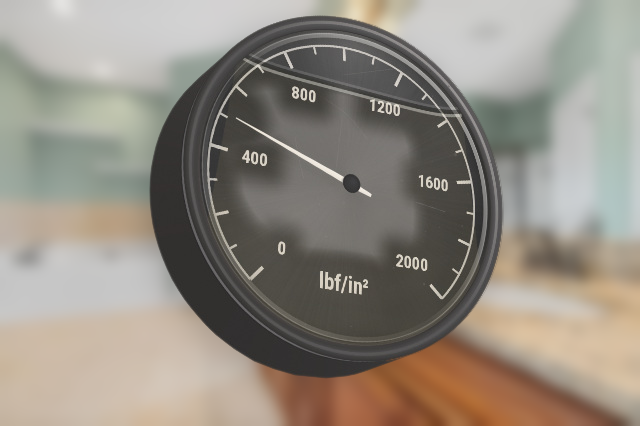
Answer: value=500 unit=psi
